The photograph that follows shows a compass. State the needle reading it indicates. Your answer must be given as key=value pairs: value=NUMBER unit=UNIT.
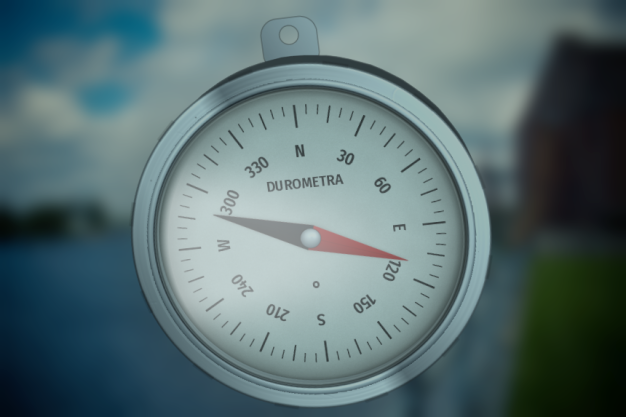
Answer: value=110 unit=°
